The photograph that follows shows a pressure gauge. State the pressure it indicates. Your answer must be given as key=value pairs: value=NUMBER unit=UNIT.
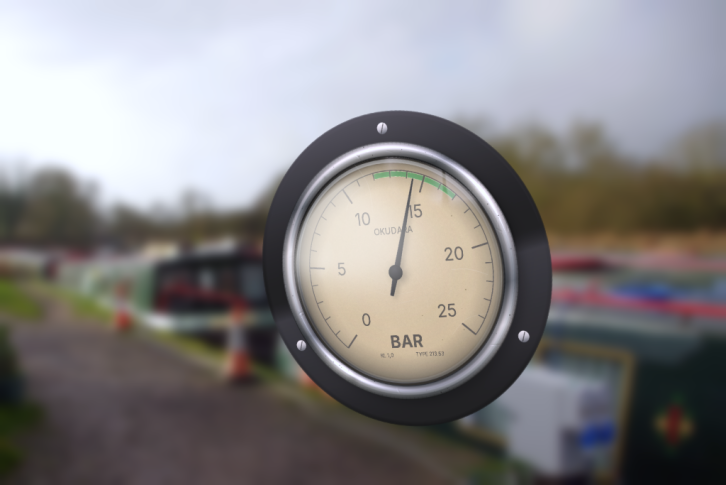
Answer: value=14.5 unit=bar
